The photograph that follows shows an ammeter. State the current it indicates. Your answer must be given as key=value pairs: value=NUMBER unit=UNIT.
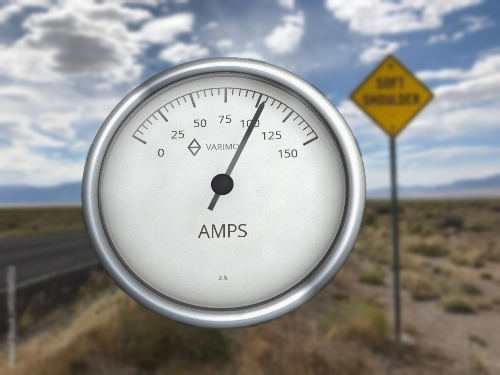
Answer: value=105 unit=A
